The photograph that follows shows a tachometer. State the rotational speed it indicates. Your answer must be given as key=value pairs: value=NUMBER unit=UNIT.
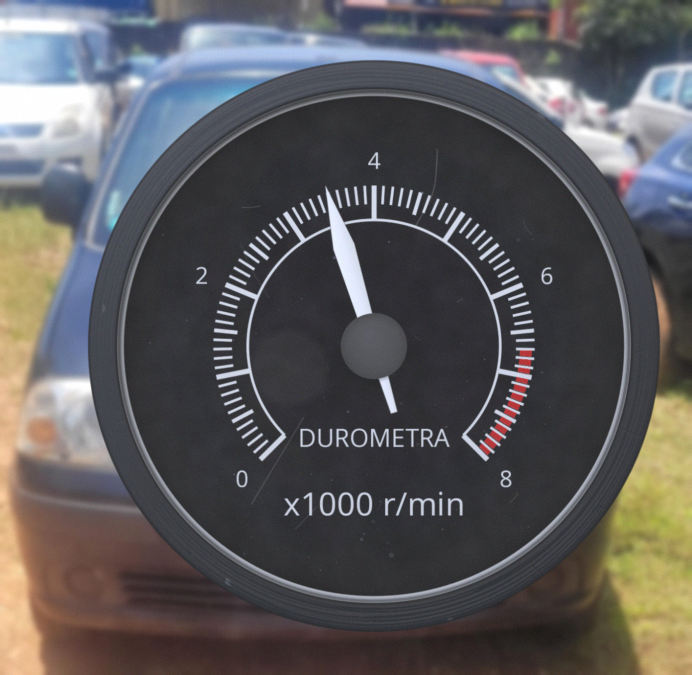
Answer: value=3500 unit=rpm
